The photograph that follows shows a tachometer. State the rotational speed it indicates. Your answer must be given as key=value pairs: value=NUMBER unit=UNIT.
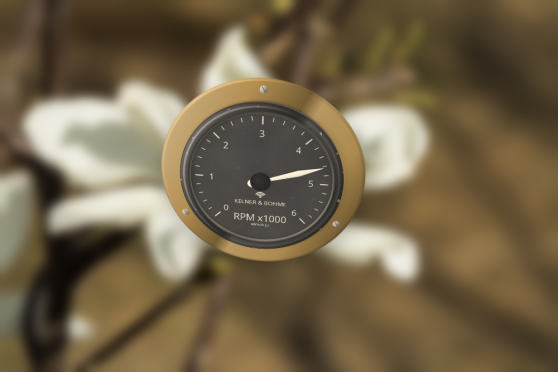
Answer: value=4600 unit=rpm
